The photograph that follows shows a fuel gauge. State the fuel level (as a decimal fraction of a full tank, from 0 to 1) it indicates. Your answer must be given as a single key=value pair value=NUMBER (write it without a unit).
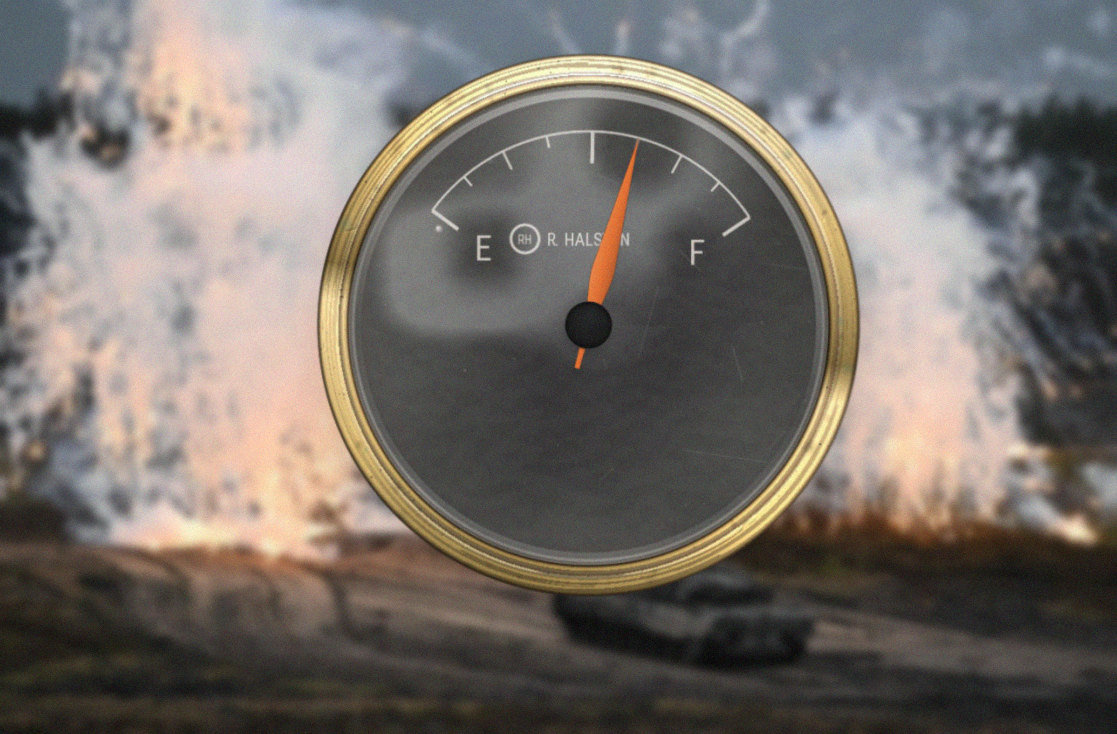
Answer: value=0.625
